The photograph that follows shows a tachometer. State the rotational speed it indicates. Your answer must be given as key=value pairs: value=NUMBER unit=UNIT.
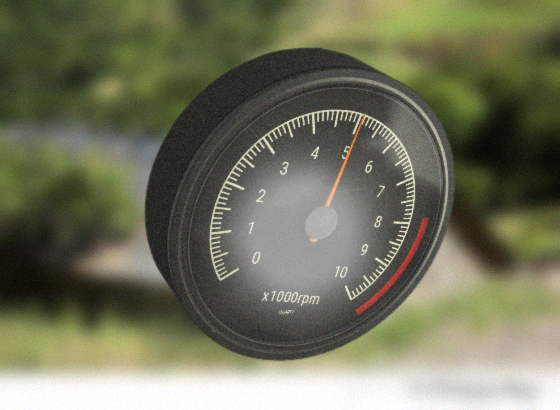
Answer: value=5000 unit=rpm
